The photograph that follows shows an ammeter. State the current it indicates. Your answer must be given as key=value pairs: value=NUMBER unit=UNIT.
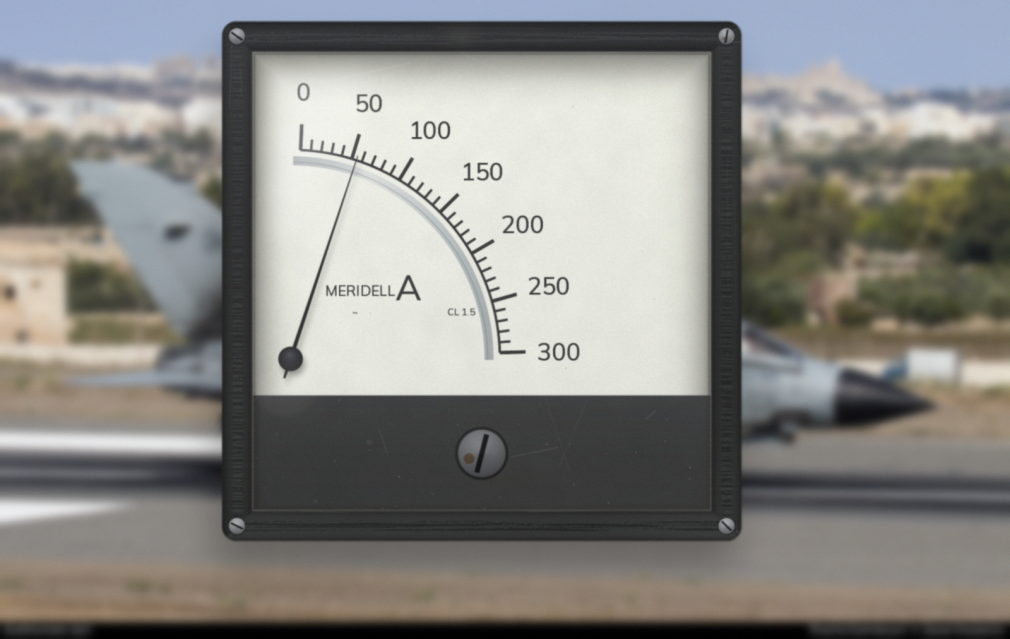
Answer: value=55 unit=A
